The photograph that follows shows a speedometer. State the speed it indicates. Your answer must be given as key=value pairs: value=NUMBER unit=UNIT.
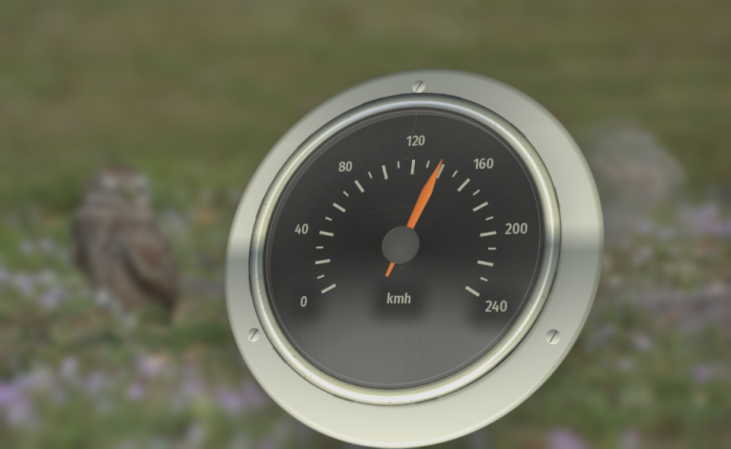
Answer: value=140 unit=km/h
